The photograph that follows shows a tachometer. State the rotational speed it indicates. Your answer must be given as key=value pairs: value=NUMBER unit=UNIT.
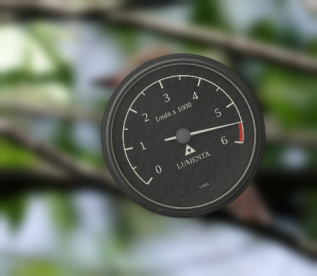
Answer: value=5500 unit=rpm
